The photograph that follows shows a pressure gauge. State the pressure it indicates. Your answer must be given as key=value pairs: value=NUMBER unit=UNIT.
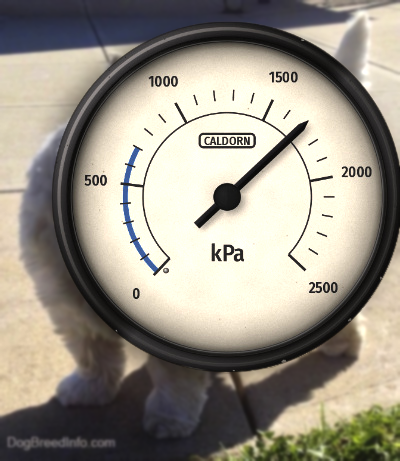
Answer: value=1700 unit=kPa
